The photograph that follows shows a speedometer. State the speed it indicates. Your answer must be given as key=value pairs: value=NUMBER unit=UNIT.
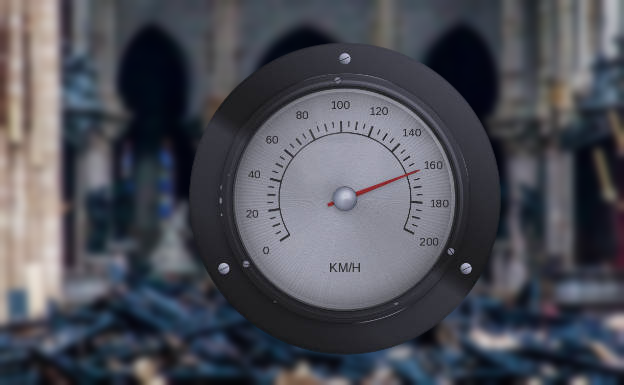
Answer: value=160 unit=km/h
